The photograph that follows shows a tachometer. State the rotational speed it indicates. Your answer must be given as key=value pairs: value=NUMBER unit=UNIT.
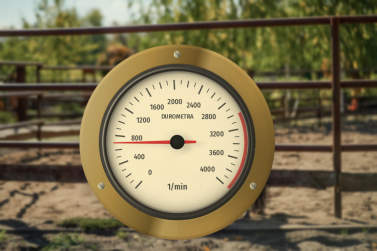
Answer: value=700 unit=rpm
